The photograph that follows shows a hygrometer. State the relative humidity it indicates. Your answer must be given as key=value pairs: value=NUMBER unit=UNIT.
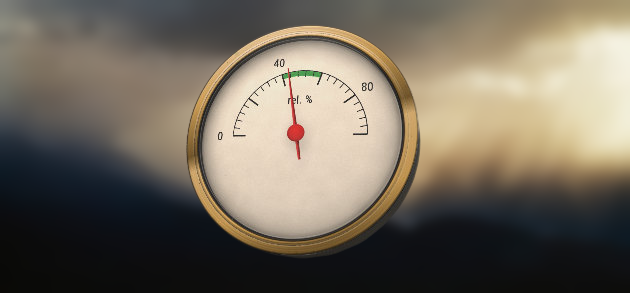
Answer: value=44 unit=%
